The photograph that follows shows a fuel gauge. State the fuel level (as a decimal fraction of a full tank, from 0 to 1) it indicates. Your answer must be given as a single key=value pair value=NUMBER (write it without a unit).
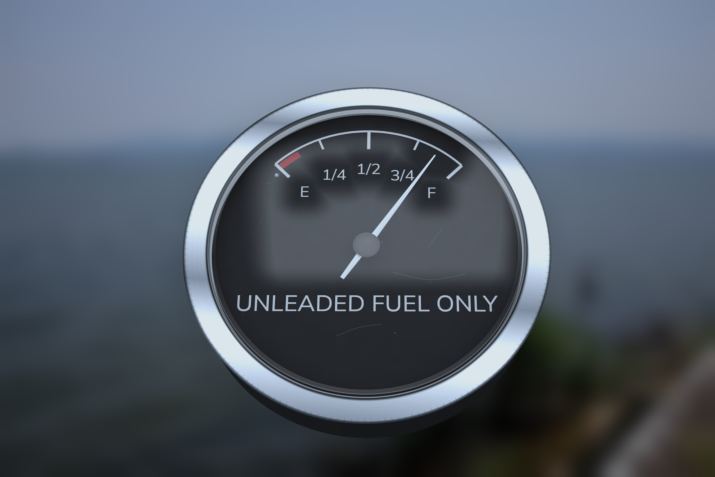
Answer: value=0.875
